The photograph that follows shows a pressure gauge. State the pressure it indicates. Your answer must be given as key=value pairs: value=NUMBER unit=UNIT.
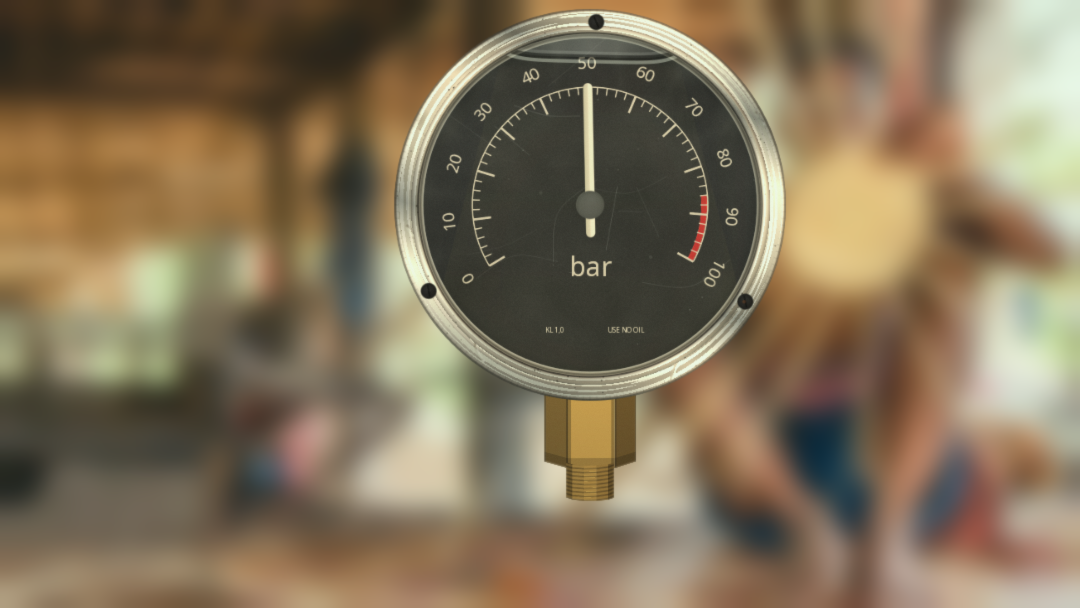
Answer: value=50 unit=bar
